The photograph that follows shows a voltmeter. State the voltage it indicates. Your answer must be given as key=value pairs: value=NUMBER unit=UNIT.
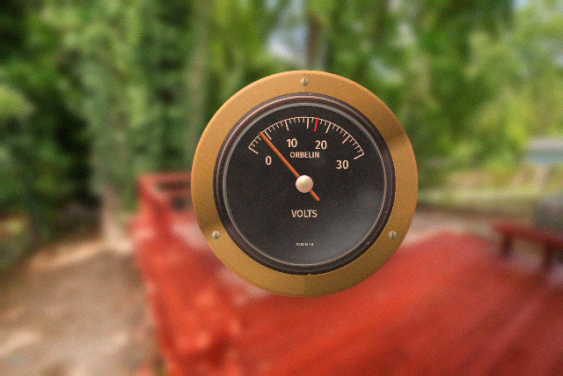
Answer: value=4 unit=V
